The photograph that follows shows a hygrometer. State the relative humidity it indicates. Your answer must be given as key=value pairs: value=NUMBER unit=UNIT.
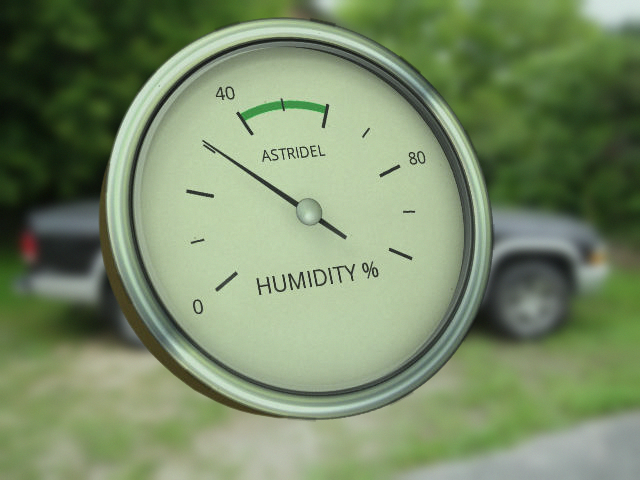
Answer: value=30 unit=%
